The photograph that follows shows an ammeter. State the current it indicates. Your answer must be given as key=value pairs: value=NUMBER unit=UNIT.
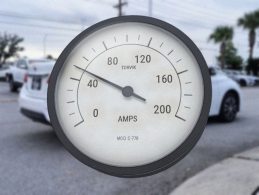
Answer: value=50 unit=A
